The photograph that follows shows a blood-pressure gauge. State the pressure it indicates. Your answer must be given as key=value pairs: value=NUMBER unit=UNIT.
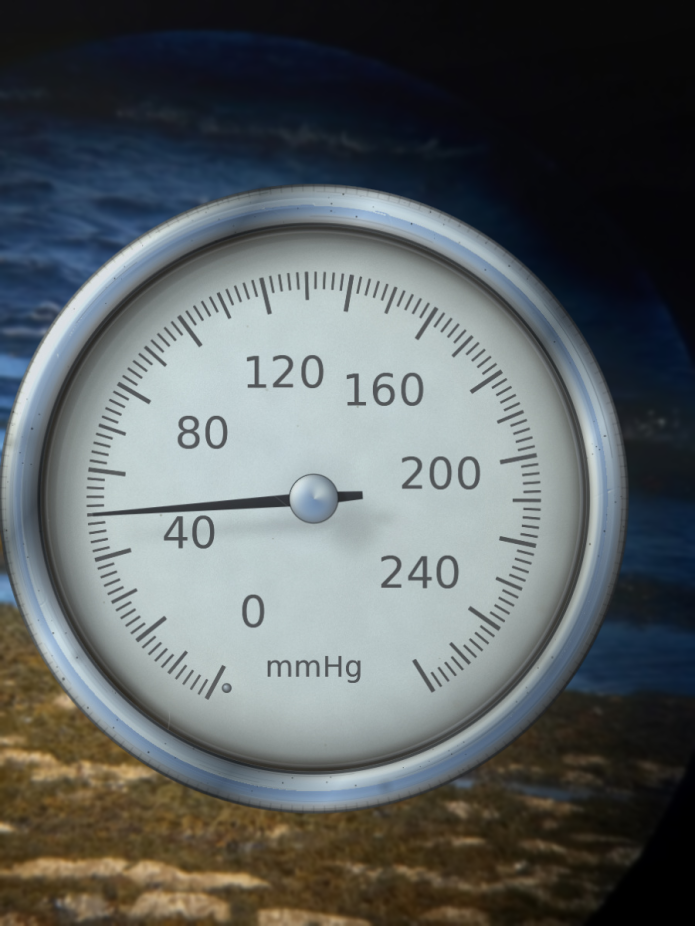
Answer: value=50 unit=mmHg
